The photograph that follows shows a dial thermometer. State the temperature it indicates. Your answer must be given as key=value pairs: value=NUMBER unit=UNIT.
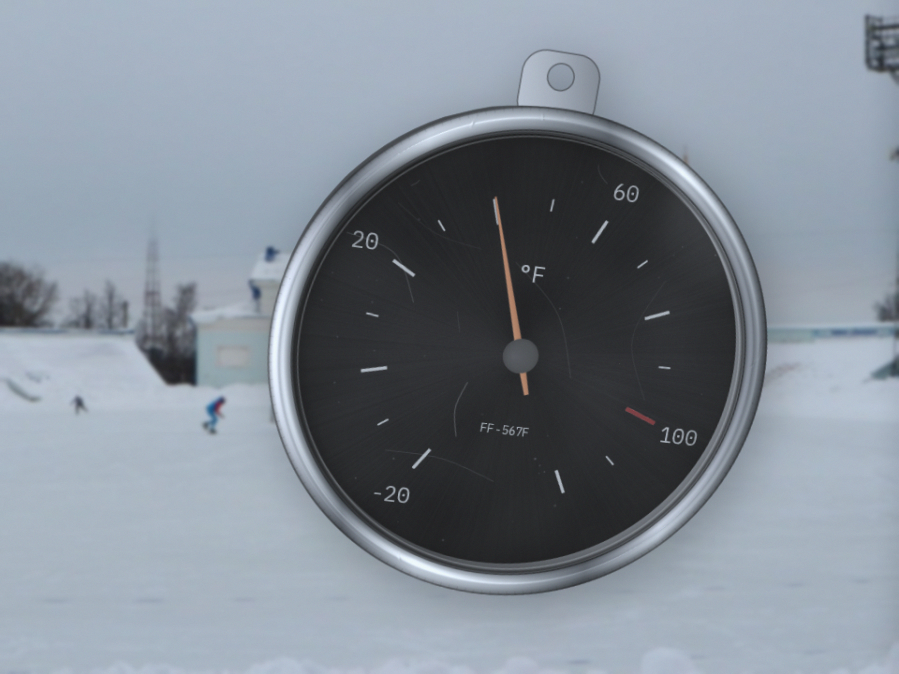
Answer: value=40 unit=°F
